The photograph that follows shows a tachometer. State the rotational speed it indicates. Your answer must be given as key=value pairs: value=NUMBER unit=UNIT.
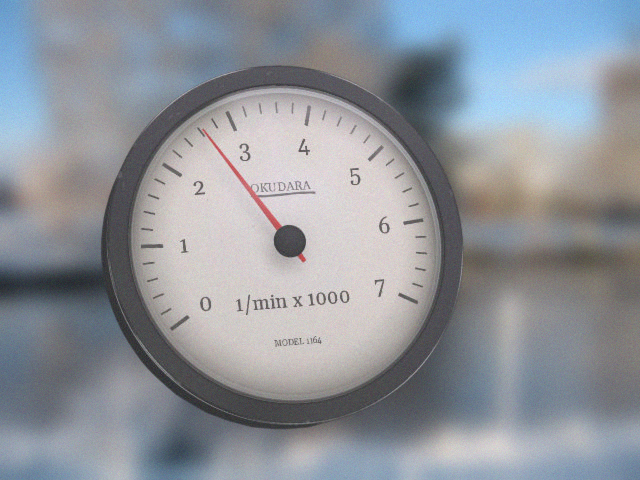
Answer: value=2600 unit=rpm
